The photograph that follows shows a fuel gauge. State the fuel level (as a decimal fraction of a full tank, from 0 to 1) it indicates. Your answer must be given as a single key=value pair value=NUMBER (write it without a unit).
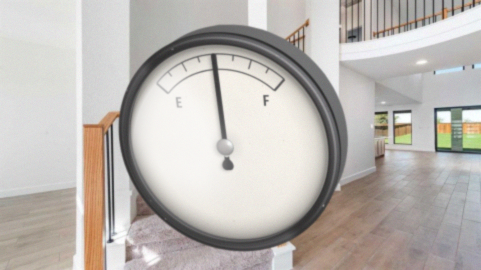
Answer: value=0.5
